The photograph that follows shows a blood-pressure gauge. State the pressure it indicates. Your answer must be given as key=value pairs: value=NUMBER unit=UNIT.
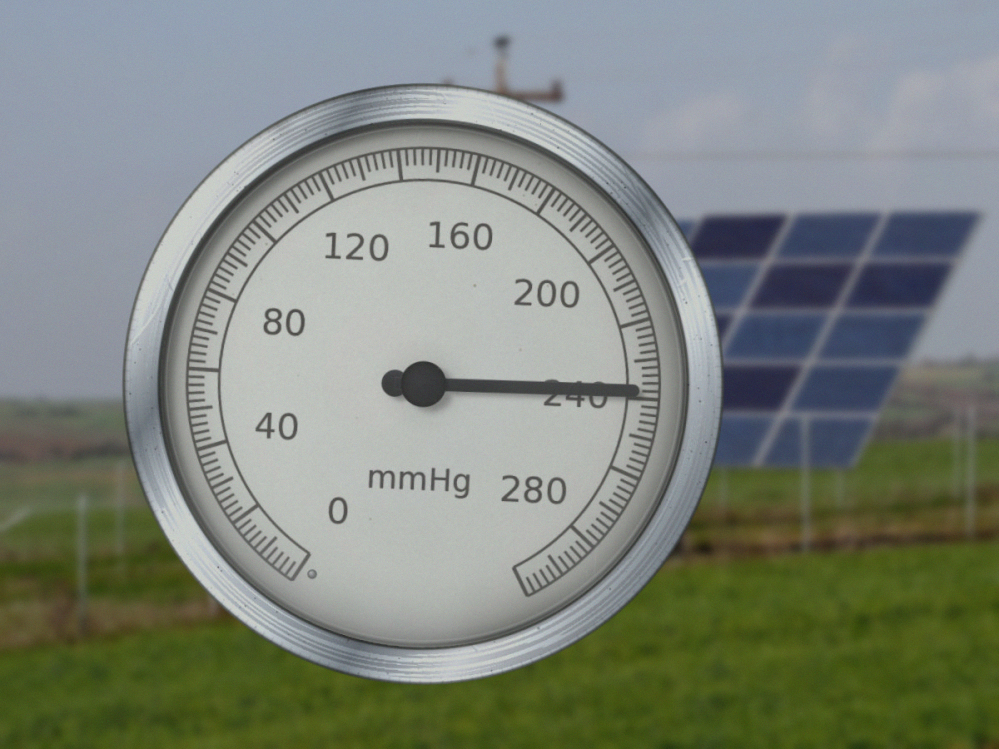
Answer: value=238 unit=mmHg
